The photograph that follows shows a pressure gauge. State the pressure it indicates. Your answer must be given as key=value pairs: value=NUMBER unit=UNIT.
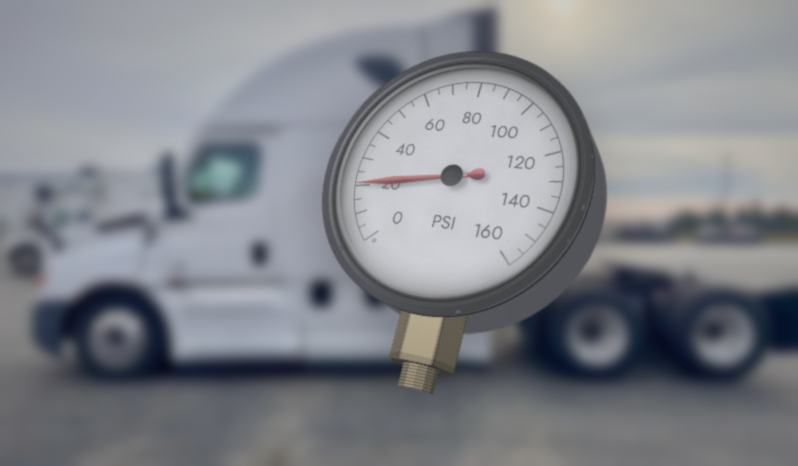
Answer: value=20 unit=psi
